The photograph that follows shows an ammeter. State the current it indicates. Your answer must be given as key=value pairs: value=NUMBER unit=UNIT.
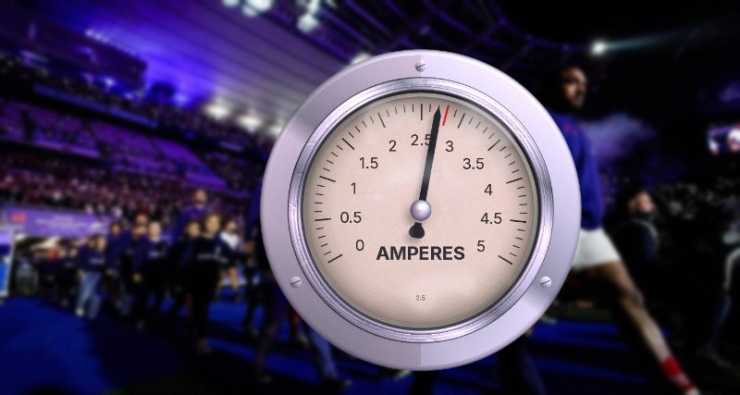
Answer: value=2.7 unit=A
